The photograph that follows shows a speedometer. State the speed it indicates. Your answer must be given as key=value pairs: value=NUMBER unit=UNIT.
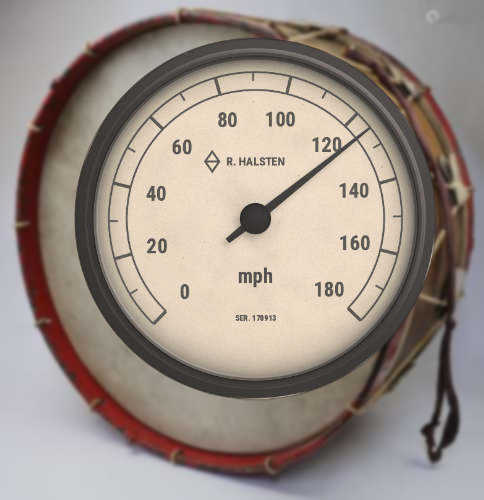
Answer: value=125 unit=mph
